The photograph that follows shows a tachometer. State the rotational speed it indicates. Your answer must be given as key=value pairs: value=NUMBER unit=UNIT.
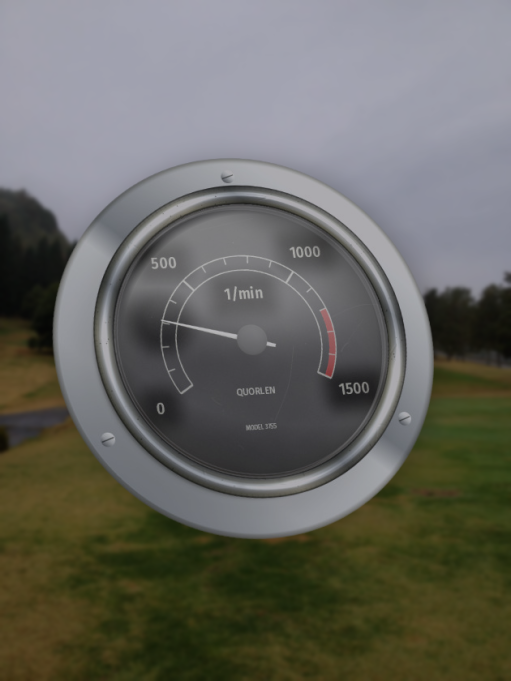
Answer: value=300 unit=rpm
